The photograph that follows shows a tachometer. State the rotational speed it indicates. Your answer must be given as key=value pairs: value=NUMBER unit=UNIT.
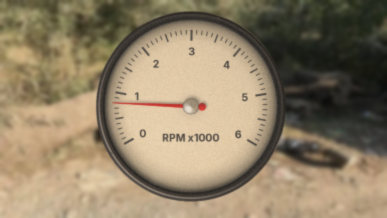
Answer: value=800 unit=rpm
